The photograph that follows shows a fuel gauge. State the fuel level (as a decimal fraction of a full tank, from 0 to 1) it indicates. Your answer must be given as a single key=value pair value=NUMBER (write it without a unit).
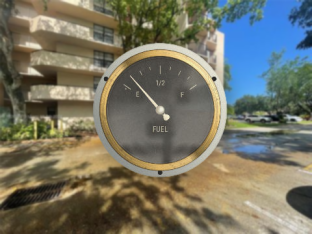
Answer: value=0.125
